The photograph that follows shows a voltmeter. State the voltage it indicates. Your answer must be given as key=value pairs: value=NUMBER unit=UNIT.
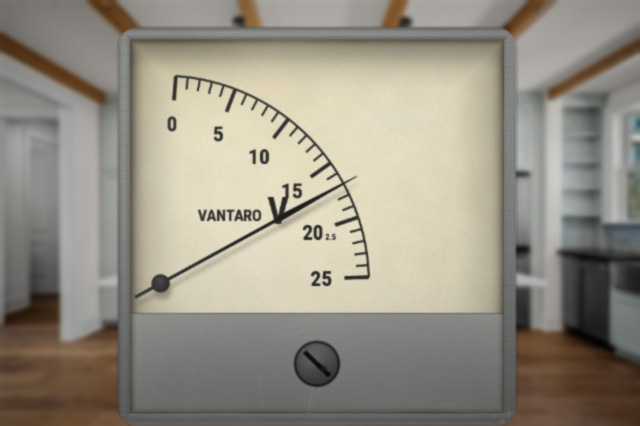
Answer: value=17 unit=V
